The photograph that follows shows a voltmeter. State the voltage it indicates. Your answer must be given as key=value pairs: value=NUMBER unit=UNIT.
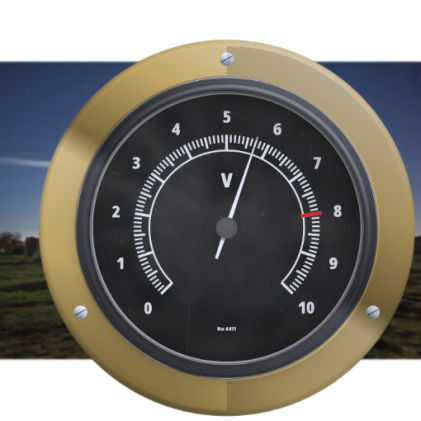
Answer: value=5.7 unit=V
